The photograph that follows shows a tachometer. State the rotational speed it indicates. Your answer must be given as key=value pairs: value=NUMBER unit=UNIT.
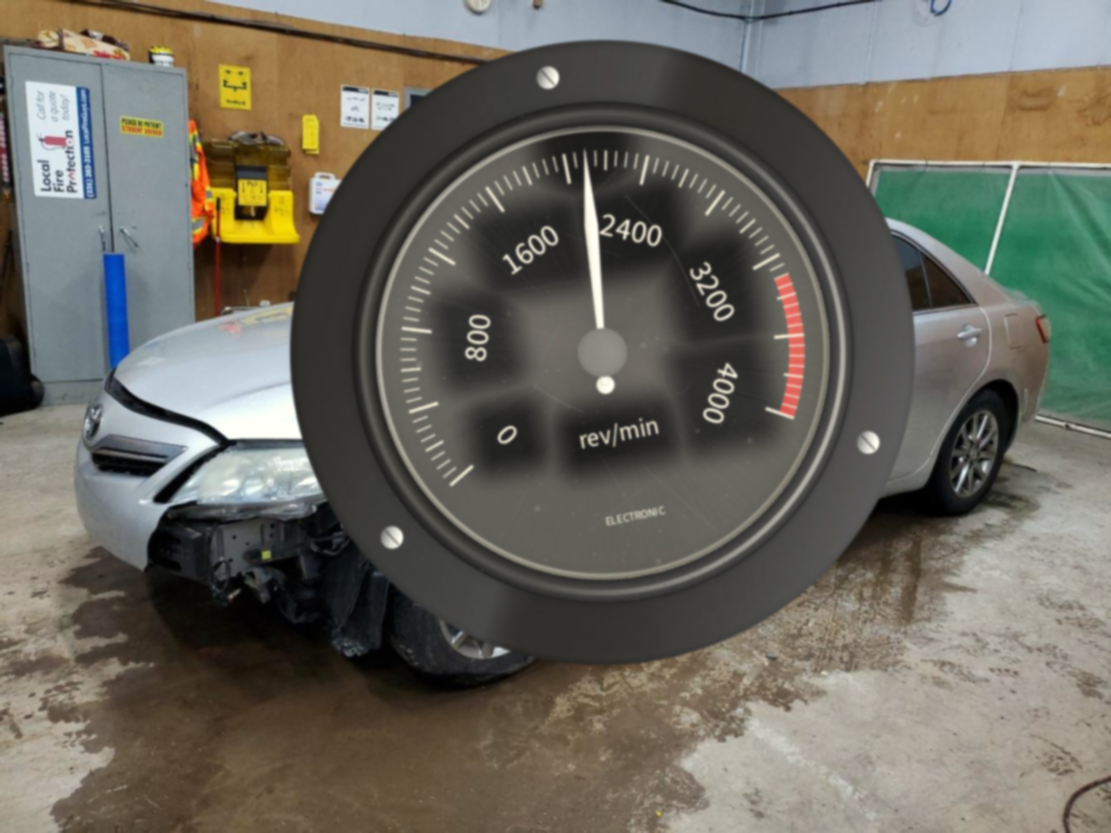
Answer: value=2100 unit=rpm
